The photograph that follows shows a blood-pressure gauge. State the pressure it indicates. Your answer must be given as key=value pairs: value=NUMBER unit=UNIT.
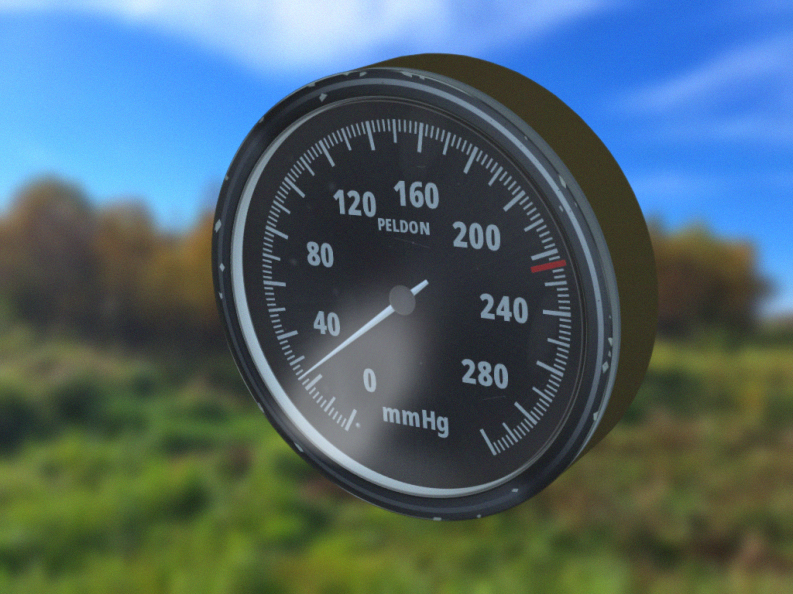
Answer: value=24 unit=mmHg
